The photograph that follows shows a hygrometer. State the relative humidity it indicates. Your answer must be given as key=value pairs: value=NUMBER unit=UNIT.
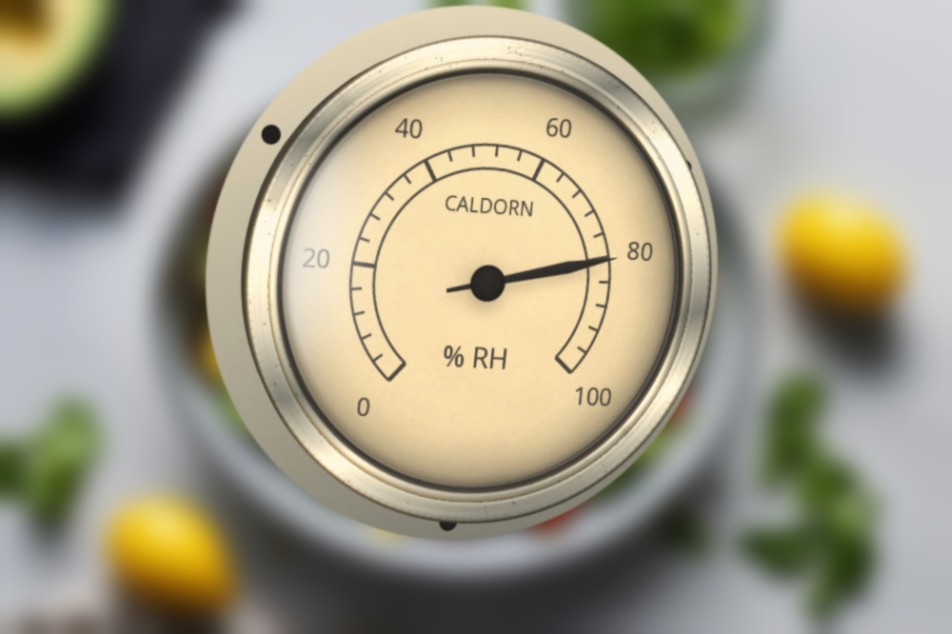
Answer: value=80 unit=%
